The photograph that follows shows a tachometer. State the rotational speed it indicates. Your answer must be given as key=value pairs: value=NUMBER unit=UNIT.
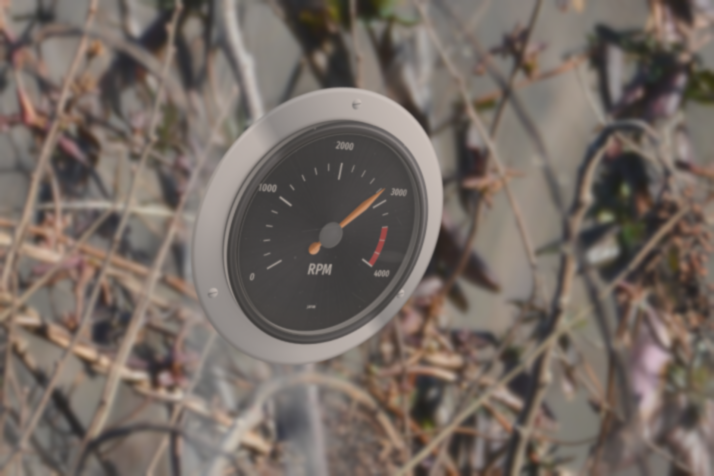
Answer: value=2800 unit=rpm
